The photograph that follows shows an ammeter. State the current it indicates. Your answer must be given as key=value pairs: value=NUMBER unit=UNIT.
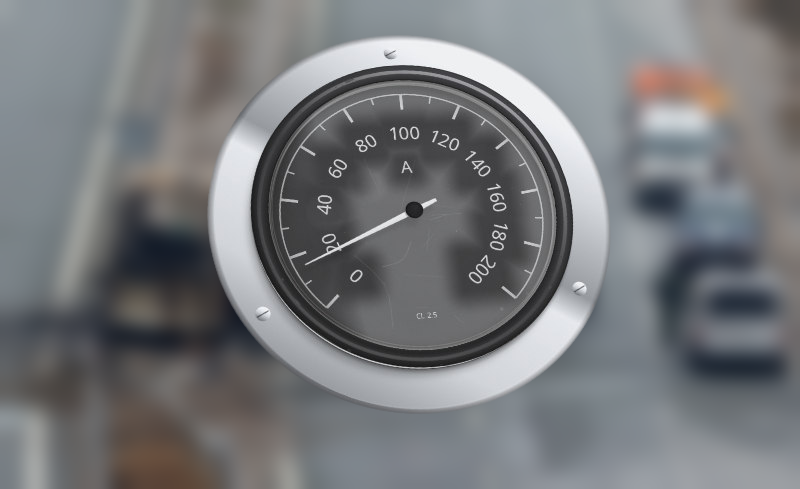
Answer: value=15 unit=A
